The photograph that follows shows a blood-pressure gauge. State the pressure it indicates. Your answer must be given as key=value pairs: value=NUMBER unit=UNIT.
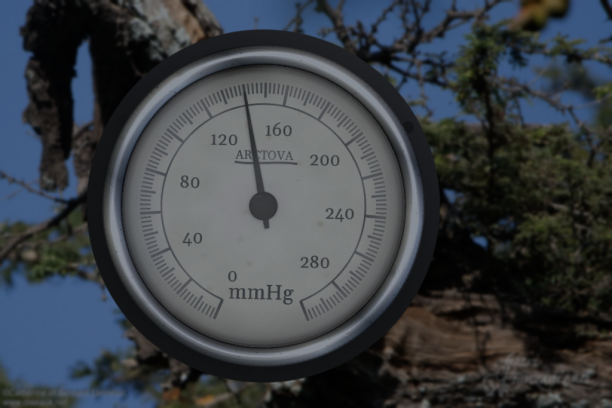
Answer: value=140 unit=mmHg
